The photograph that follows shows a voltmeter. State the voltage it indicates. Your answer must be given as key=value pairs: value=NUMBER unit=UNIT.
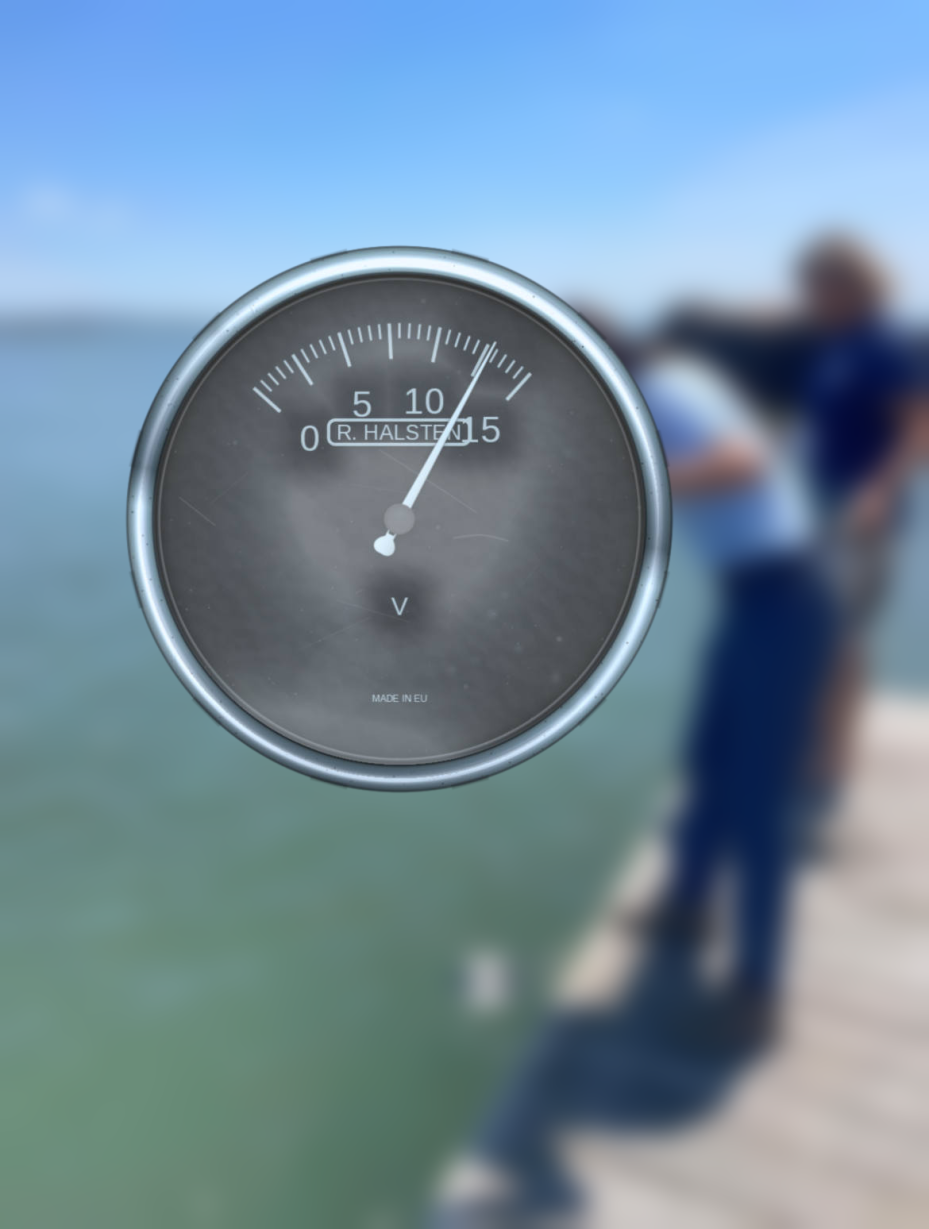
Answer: value=12.75 unit=V
